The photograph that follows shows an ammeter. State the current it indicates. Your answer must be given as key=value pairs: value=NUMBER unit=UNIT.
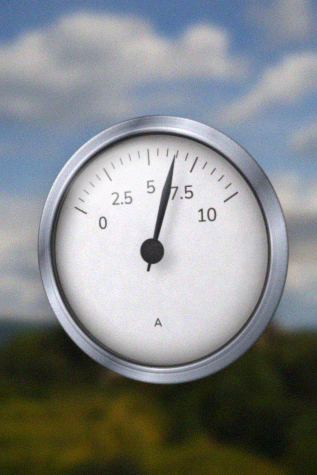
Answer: value=6.5 unit=A
